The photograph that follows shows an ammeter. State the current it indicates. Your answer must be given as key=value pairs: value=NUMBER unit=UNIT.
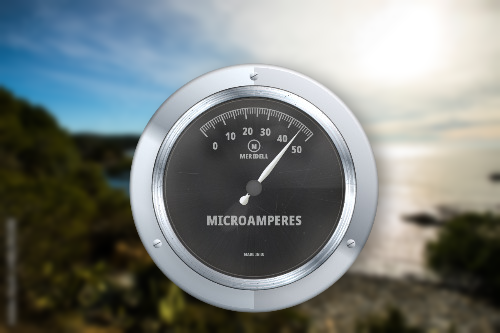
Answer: value=45 unit=µA
